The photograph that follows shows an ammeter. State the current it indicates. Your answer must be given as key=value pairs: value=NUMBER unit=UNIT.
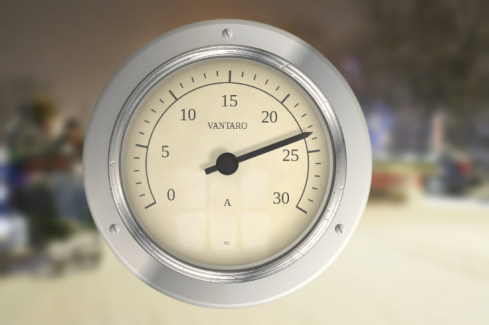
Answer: value=23.5 unit=A
